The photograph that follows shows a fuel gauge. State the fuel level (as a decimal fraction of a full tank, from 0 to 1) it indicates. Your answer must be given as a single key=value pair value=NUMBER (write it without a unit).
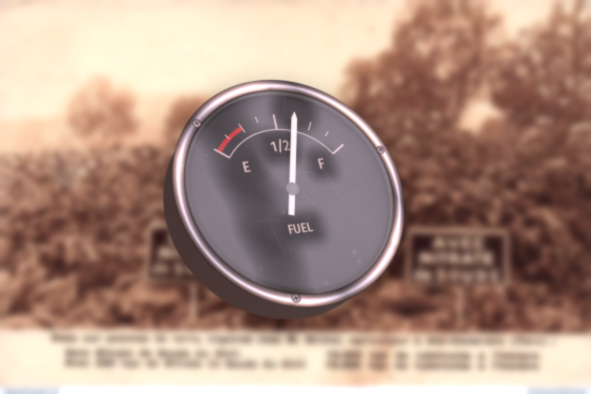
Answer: value=0.625
